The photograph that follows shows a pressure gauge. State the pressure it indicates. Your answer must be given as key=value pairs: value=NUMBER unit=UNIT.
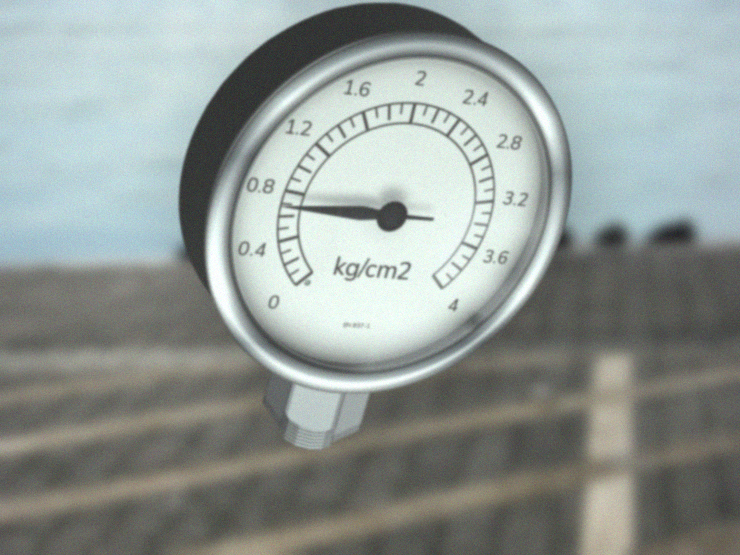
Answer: value=0.7 unit=kg/cm²
